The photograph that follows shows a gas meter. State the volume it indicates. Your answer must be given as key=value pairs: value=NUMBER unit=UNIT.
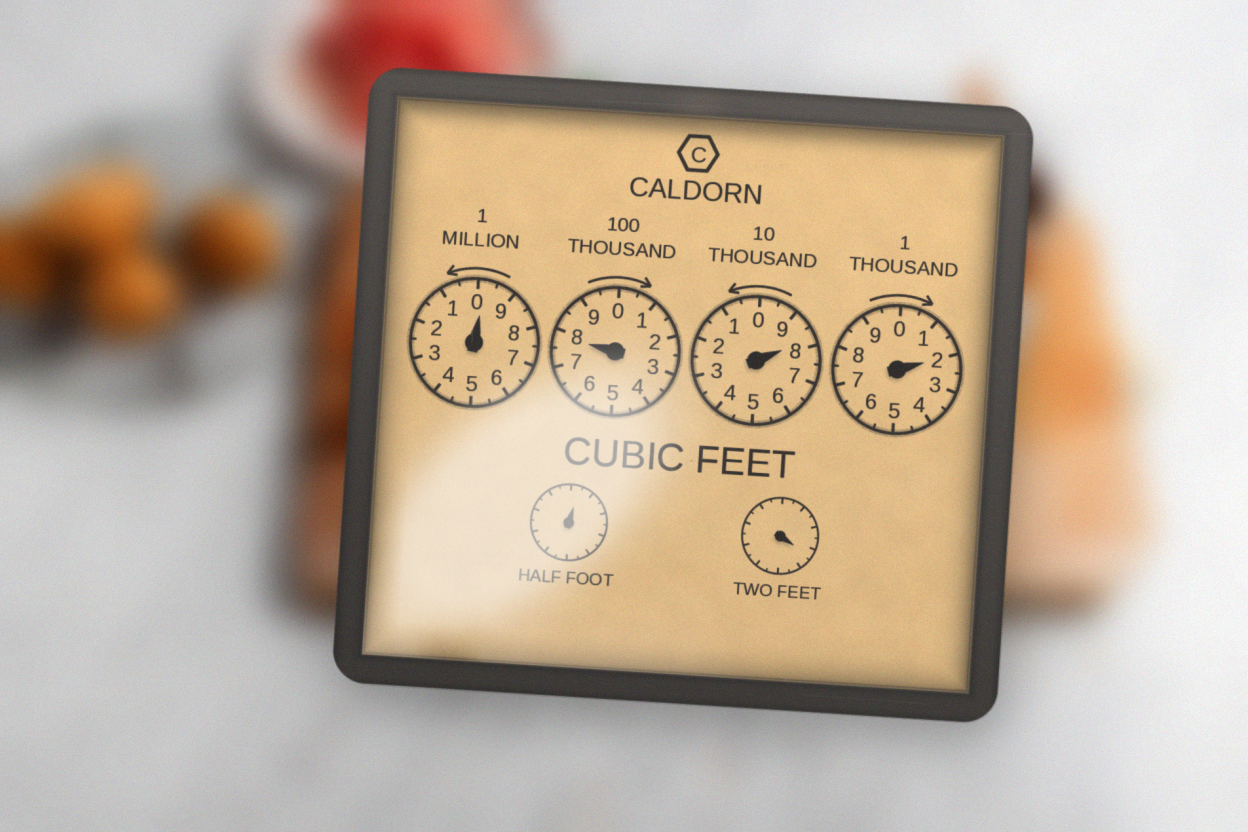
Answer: value=978200 unit=ft³
